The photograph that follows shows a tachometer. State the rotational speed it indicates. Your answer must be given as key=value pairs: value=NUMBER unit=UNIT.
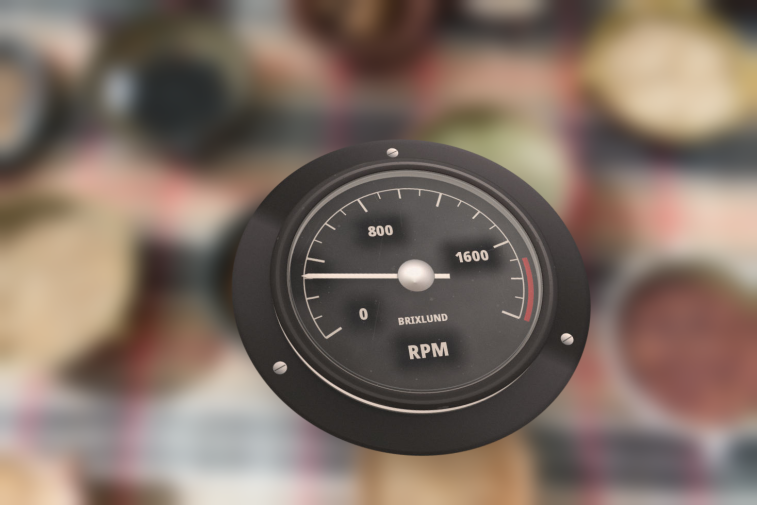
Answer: value=300 unit=rpm
